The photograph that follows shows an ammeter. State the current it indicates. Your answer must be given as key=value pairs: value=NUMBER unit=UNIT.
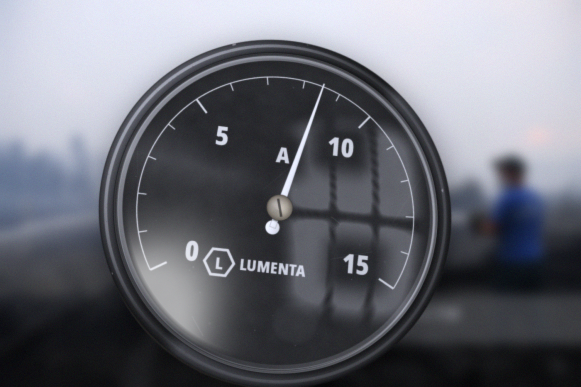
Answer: value=8.5 unit=A
